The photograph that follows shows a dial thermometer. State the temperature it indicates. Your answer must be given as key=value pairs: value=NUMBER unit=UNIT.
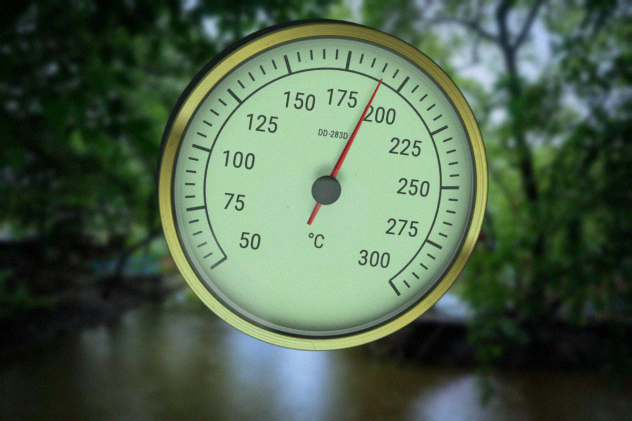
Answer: value=190 unit=°C
